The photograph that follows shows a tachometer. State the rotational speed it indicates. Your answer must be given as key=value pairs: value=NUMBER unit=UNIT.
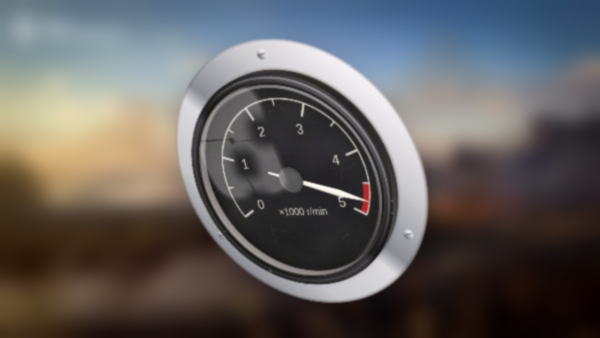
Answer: value=4750 unit=rpm
